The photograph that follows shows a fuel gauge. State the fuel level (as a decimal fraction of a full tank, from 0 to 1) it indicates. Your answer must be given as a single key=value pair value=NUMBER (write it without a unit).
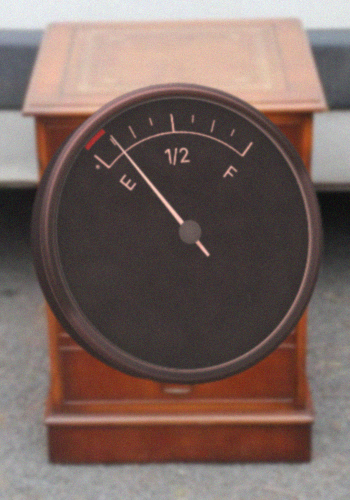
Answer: value=0.125
